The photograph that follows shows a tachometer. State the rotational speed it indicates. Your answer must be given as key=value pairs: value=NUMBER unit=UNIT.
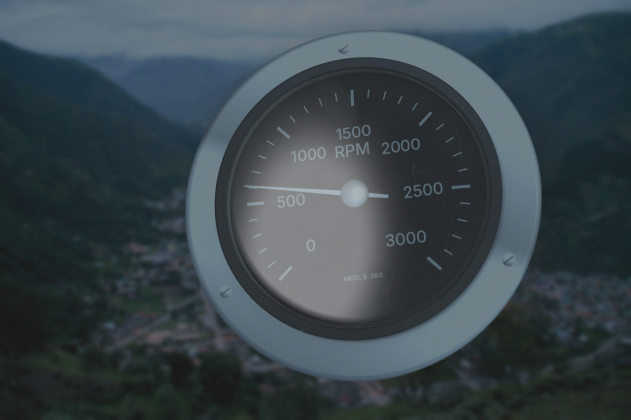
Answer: value=600 unit=rpm
